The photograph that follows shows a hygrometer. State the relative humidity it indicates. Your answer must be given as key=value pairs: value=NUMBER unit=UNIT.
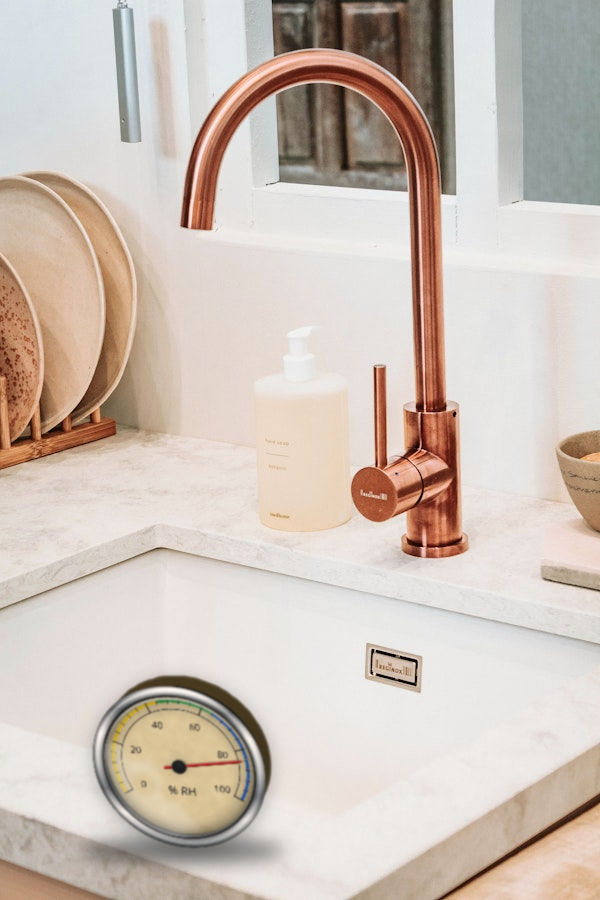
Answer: value=84 unit=%
